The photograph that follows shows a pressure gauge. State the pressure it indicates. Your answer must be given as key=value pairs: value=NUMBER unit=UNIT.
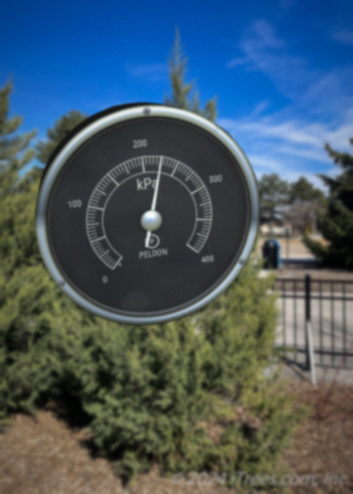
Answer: value=225 unit=kPa
